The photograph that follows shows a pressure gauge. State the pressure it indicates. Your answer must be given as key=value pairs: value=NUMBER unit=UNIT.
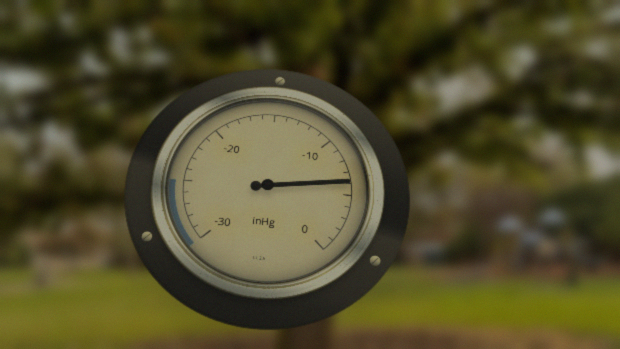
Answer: value=-6 unit=inHg
